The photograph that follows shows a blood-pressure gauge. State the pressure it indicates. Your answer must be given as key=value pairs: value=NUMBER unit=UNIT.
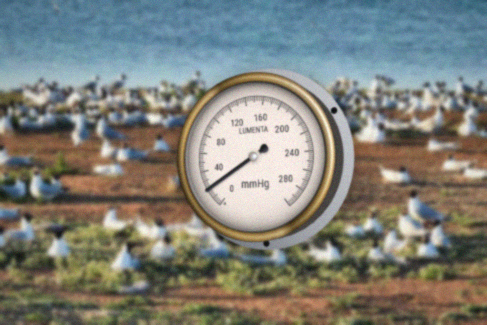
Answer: value=20 unit=mmHg
